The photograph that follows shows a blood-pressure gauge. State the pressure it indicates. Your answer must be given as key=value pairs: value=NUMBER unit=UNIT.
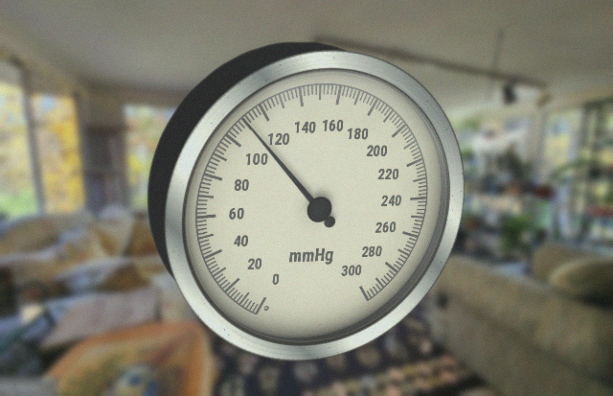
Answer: value=110 unit=mmHg
